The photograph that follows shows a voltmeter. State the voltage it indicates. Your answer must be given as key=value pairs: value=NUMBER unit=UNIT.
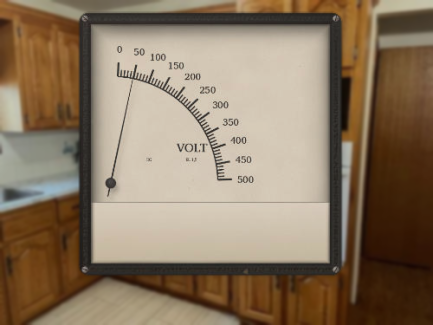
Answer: value=50 unit=V
